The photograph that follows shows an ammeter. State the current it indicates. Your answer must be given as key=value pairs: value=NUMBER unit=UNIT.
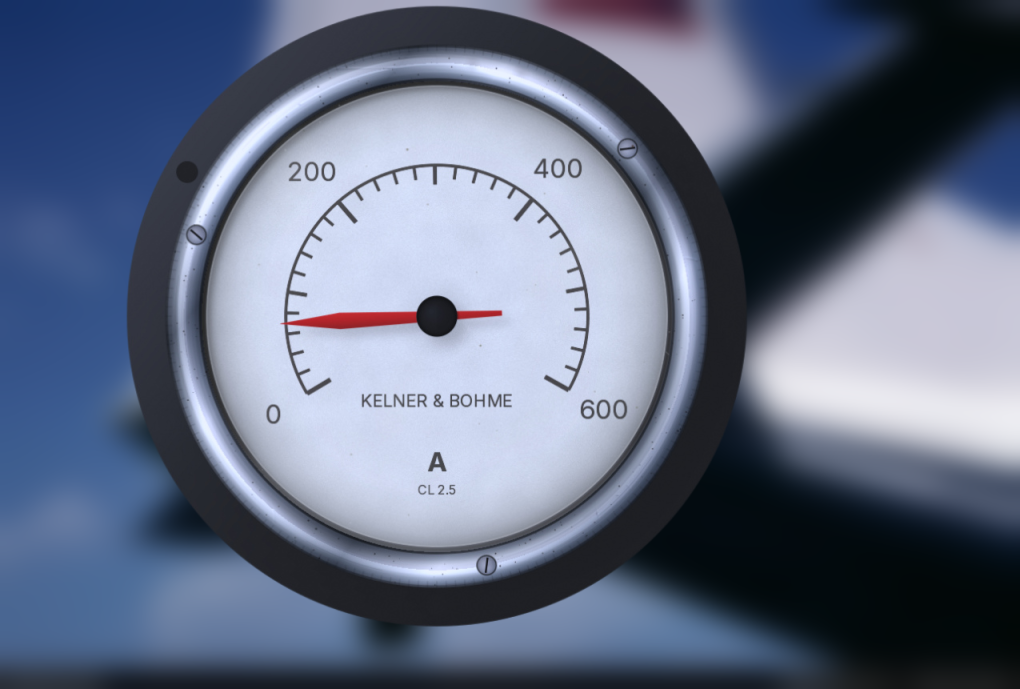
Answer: value=70 unit=A
